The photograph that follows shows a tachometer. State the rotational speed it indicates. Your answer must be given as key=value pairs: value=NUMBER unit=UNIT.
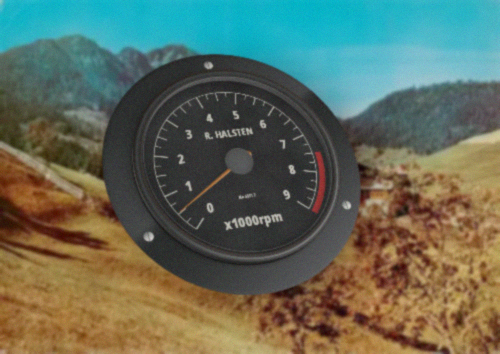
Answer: value=500 unit=rpm
